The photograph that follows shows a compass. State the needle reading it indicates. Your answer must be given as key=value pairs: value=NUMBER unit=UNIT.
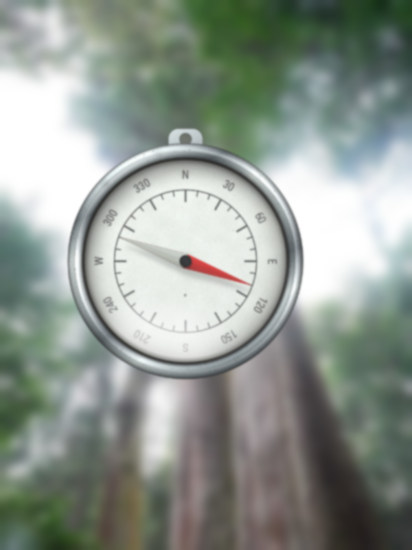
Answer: value=110 unit=°
